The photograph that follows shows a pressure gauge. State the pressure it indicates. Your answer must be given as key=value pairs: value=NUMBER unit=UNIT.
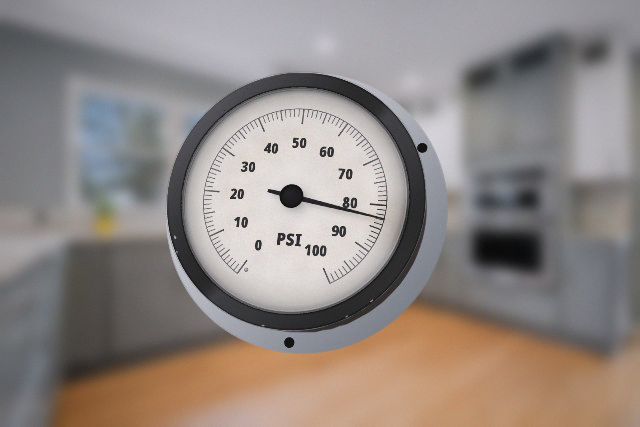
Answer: value=83 unit=psi
